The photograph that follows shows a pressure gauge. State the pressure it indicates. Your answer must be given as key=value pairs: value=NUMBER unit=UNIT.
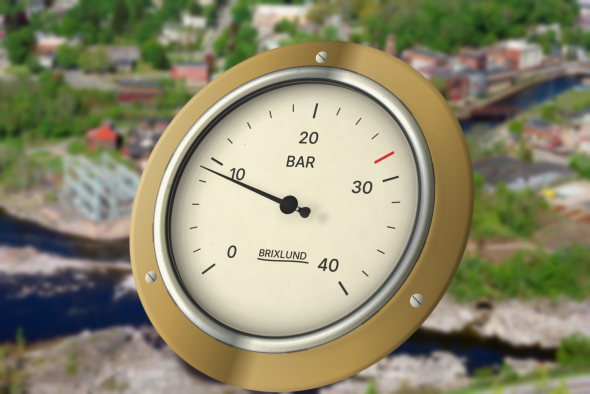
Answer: value=9 unit=bar
